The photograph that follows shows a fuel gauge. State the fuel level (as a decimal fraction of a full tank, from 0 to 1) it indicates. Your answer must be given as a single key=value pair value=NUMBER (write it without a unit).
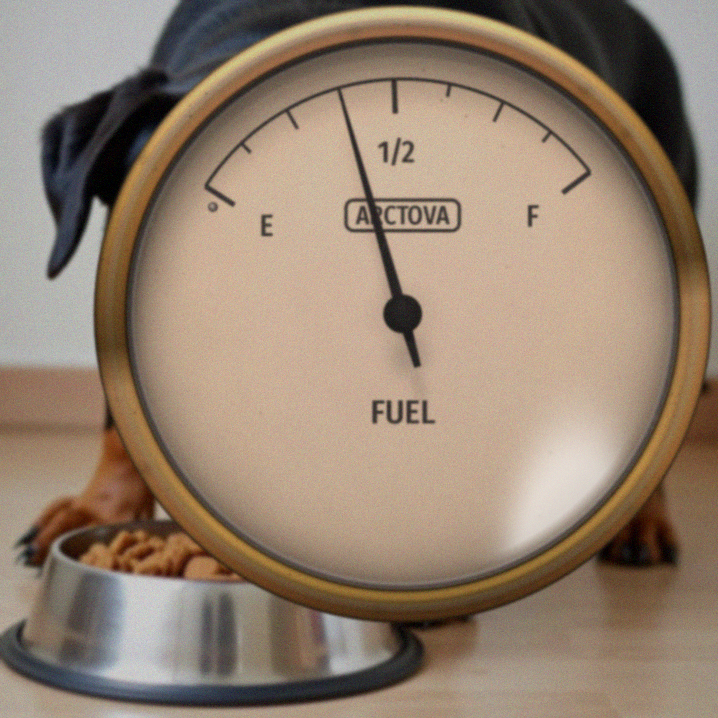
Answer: value=0.375
